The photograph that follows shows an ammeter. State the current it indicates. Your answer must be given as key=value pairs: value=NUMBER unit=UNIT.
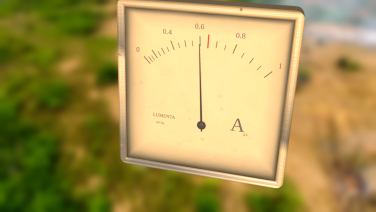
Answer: value=0.6 unit=A
